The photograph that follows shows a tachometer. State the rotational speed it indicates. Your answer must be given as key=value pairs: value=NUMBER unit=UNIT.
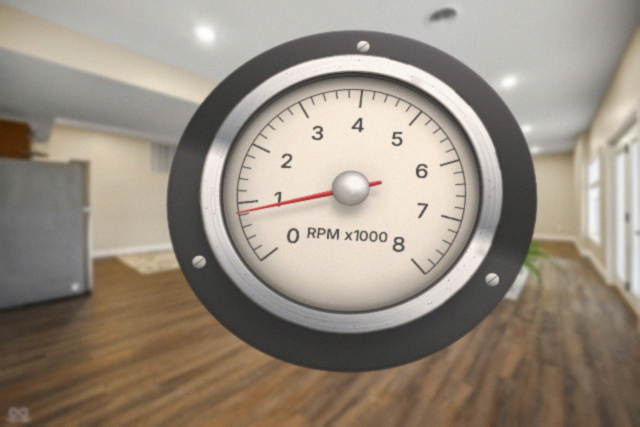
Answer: value=800 unit=rpm
